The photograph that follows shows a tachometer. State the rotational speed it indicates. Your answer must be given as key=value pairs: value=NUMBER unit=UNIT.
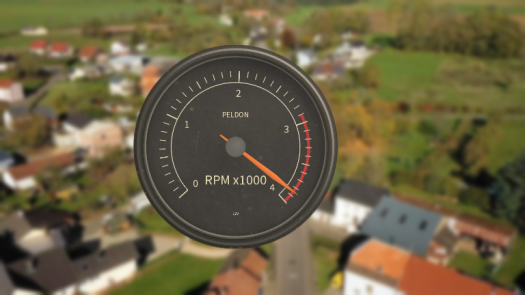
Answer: value=3850 unit=rpm
